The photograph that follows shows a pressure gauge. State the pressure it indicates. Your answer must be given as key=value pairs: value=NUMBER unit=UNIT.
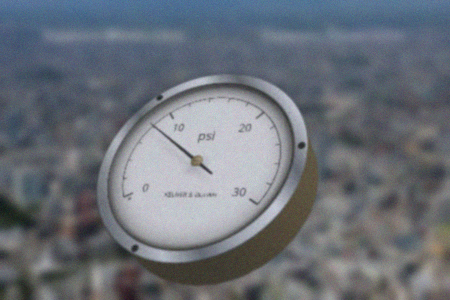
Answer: value=8 unit=psi
